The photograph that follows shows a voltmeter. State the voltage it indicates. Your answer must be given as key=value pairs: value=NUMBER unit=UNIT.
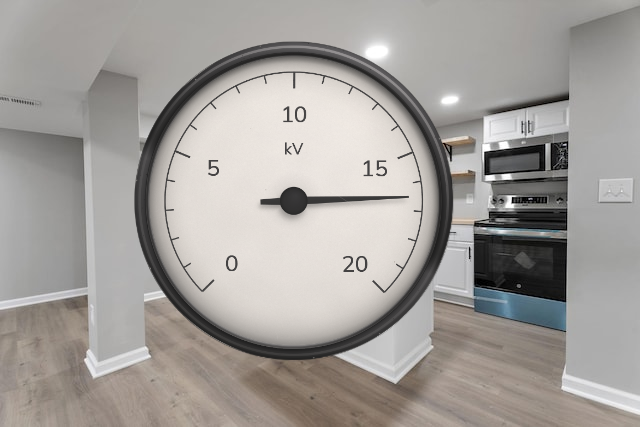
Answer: value=16.5 unit=kV
